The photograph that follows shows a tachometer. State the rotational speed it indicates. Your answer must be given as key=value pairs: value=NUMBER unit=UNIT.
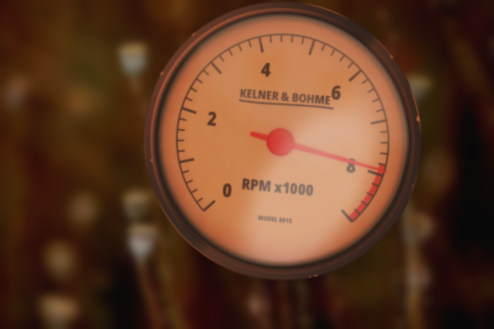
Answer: value=7900 unit=rpm
